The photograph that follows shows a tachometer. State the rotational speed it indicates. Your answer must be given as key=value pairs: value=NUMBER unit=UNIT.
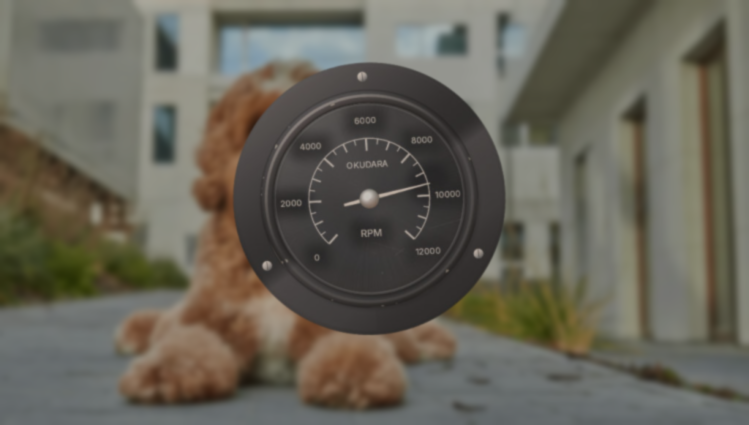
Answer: value=9500 unit=rpm
